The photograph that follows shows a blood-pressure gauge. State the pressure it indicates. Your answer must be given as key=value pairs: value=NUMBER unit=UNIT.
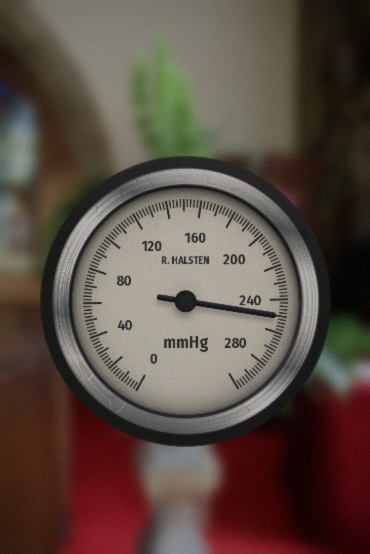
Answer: value=250 unit=mmHg
